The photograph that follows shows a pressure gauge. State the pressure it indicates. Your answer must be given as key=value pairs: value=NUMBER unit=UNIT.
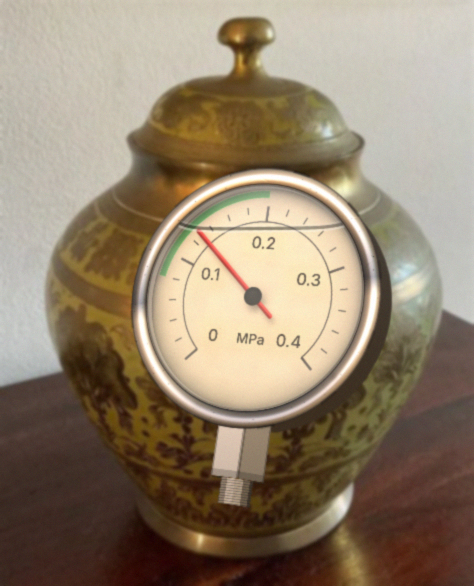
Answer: value=0.13 unit=MPa
